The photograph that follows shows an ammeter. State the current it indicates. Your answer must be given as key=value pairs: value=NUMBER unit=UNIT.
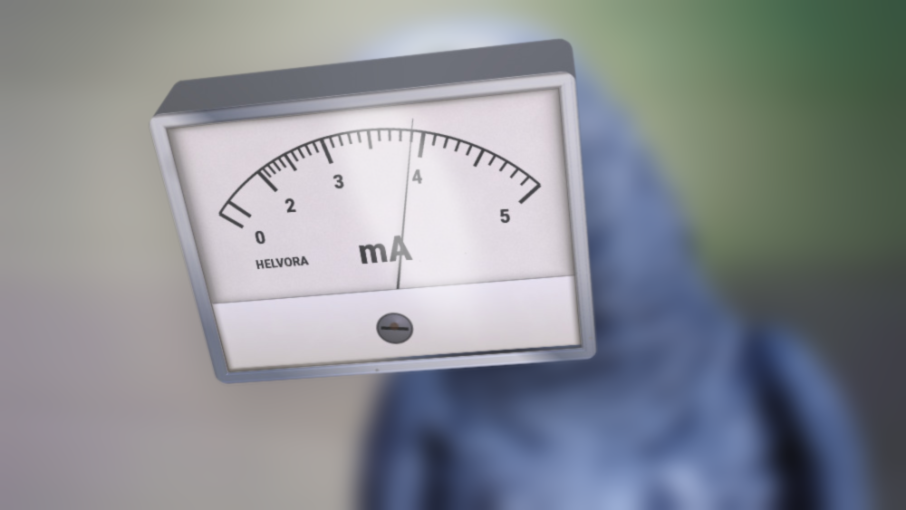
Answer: value=3.9 unit=mA
